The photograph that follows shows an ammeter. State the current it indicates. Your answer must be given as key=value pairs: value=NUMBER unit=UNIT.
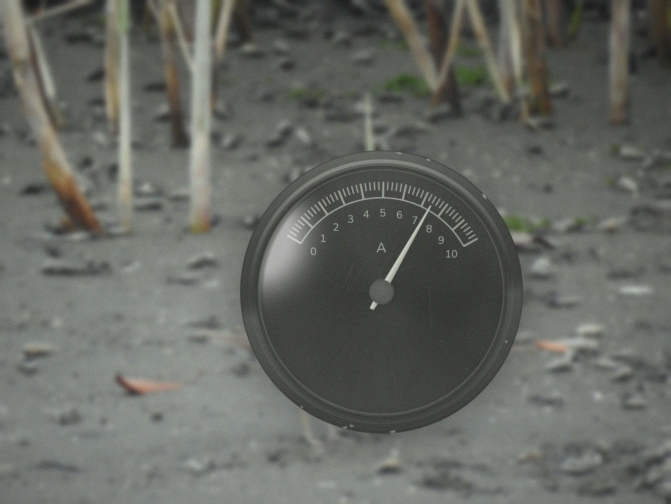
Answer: value=7.4 unit=A
